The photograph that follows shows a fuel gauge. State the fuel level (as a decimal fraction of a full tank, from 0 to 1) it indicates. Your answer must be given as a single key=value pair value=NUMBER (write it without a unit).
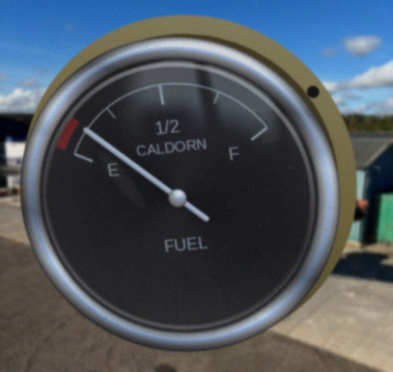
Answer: value=0.125
